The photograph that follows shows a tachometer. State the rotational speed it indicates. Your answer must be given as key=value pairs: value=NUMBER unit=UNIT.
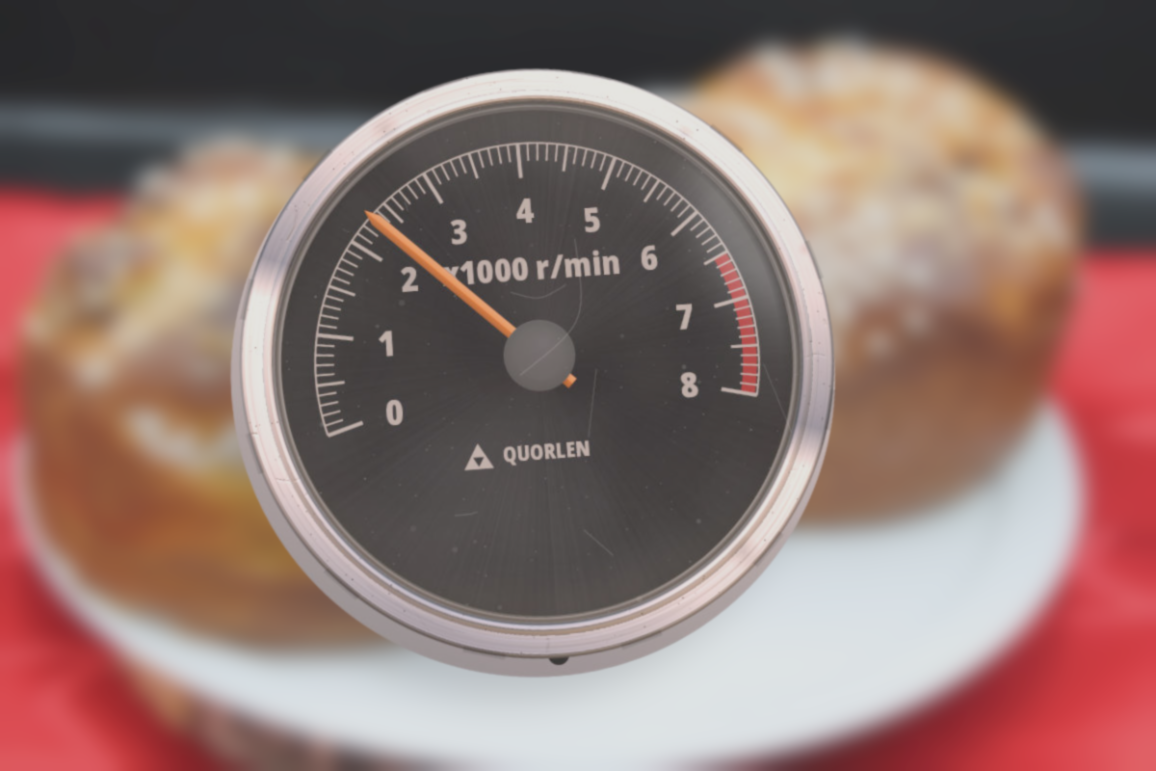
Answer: value=2300 unit=rpm
